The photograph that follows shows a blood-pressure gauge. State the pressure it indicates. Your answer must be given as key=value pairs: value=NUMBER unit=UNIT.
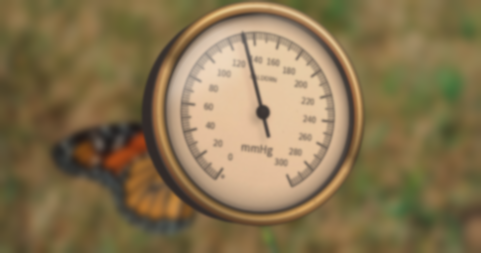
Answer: value=130 unit=mmHg
